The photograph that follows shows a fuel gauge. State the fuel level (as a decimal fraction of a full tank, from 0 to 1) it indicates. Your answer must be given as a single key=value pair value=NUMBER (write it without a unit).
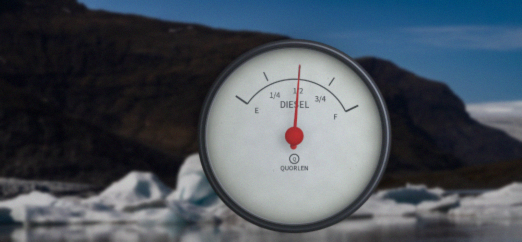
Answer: value=0.5
